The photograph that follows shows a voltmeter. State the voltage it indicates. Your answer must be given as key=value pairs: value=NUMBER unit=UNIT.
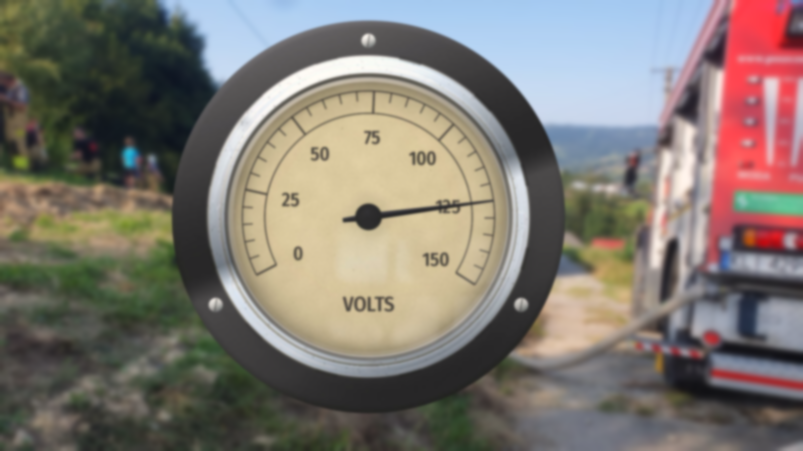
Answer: value=125 unit=V
